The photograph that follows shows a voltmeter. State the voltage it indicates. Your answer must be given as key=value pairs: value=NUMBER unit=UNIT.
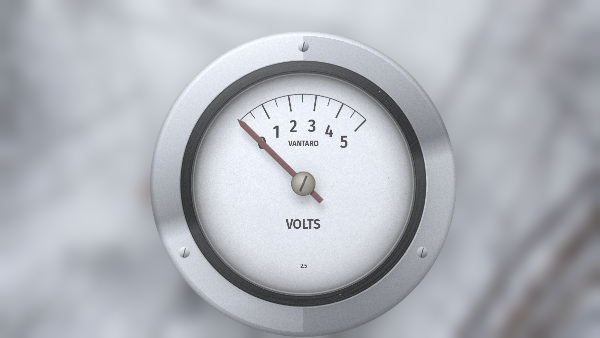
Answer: value=0 unit=V
